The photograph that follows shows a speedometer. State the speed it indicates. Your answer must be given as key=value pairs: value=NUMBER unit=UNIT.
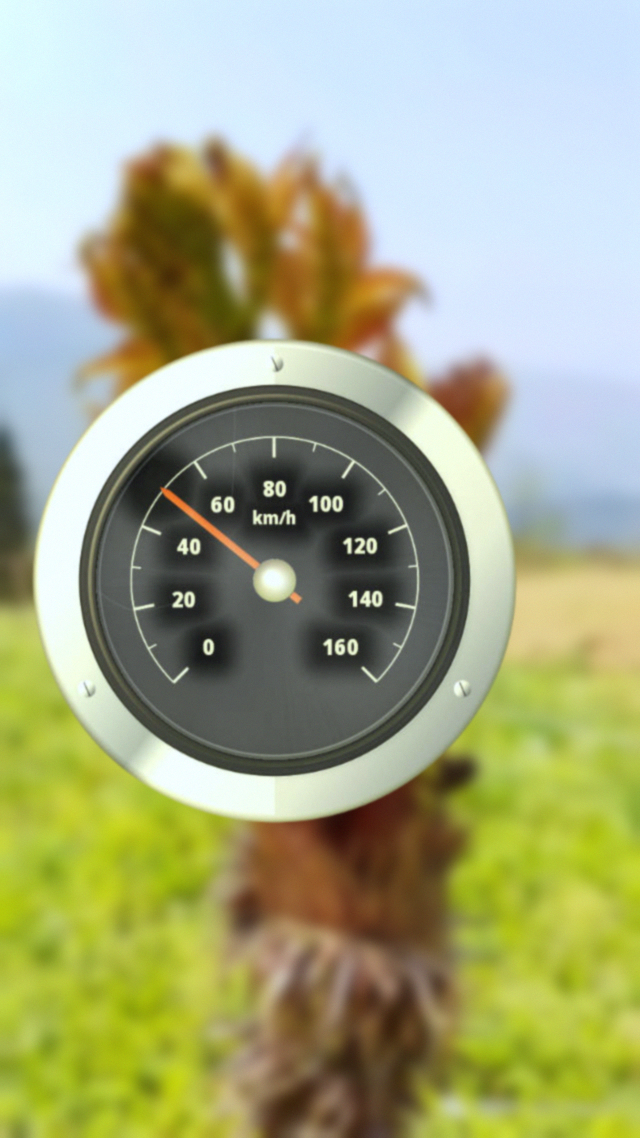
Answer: value=50 unit=km/h
